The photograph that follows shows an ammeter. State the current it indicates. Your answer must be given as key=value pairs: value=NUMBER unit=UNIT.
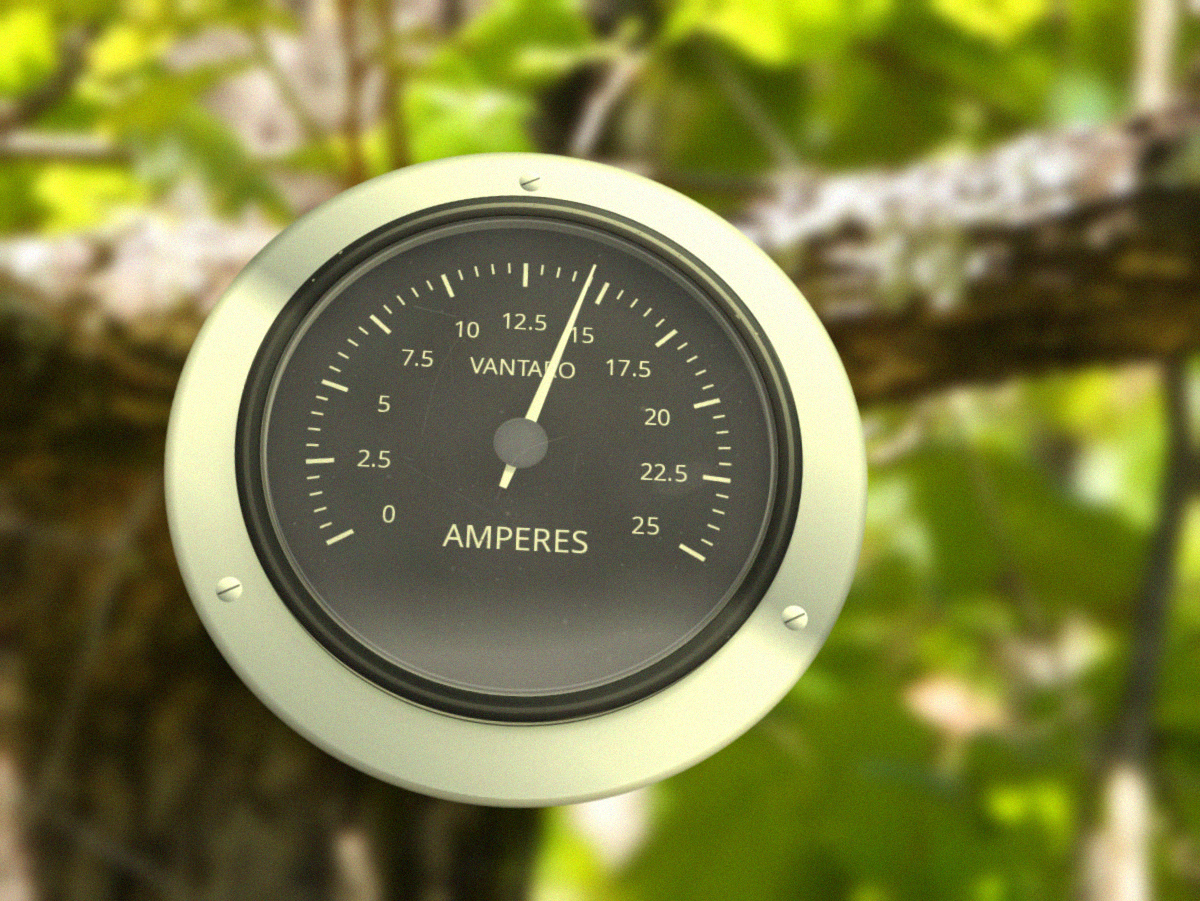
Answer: value=14.5 unit=A
